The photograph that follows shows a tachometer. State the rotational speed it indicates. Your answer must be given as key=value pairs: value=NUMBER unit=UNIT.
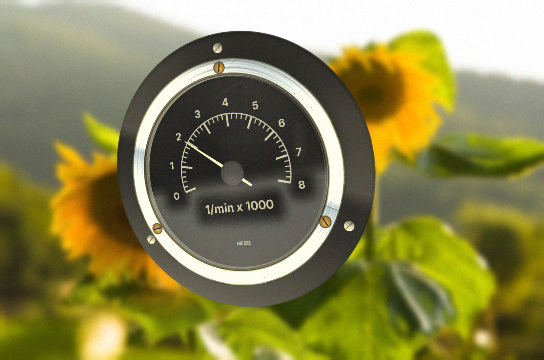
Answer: value=2000 unit=rpm
